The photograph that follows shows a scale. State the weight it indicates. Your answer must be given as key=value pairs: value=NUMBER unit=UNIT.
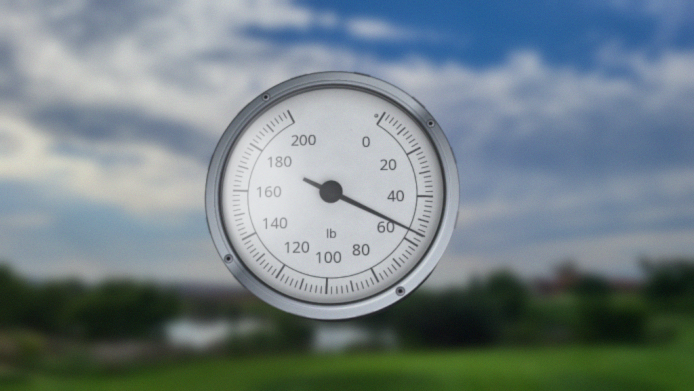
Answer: value=56 unit=lb
